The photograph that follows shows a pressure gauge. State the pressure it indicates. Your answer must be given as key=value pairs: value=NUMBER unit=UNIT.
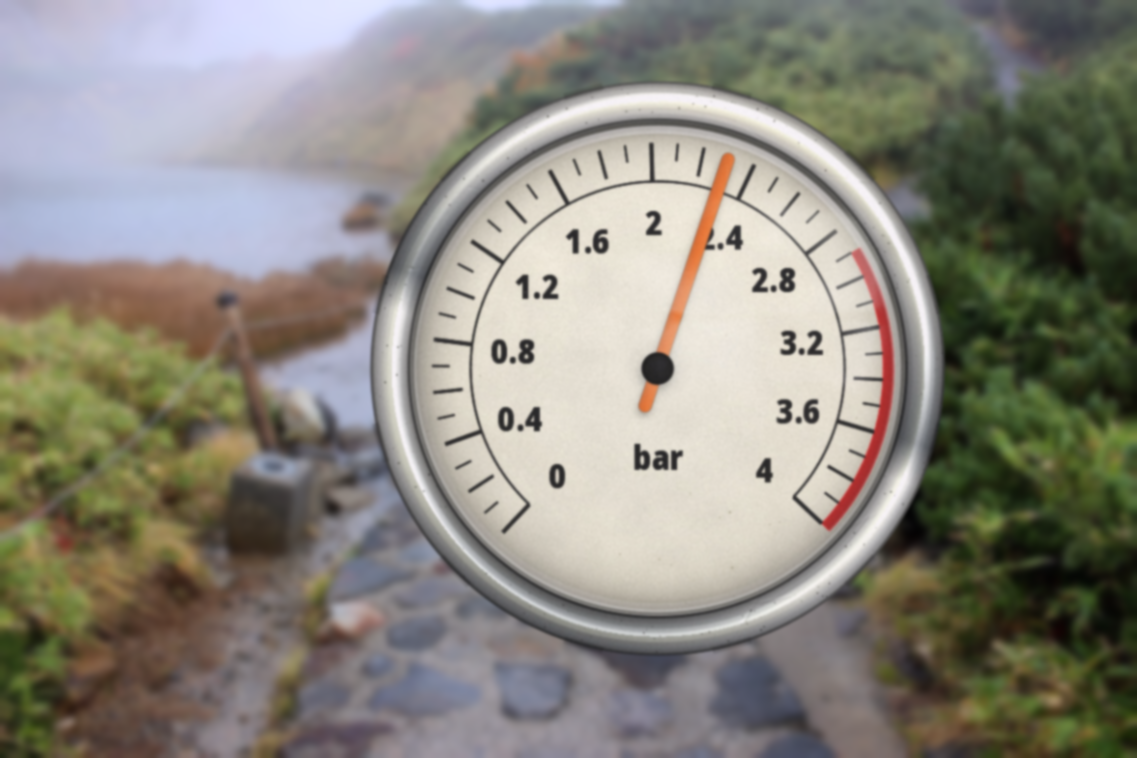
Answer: value=2.3 unit=bar
